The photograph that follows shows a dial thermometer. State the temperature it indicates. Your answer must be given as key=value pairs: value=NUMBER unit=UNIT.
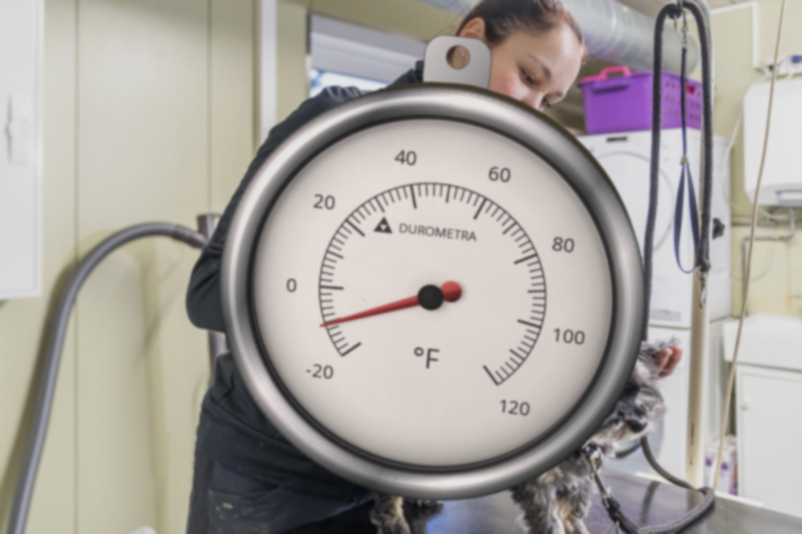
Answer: value=-10 unit=°F
